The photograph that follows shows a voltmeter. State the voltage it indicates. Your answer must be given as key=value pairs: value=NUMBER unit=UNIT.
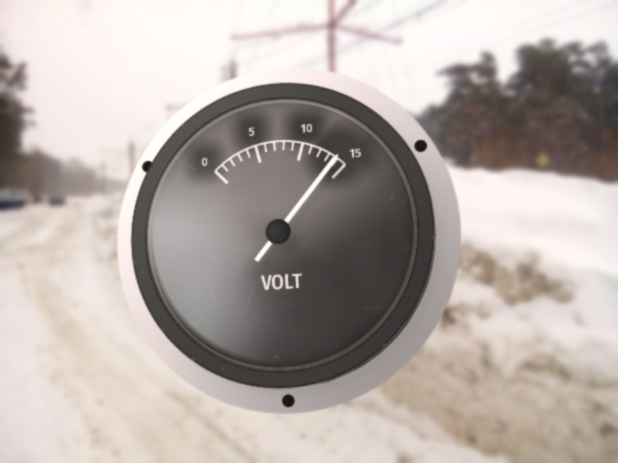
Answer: value=14 unit=V
